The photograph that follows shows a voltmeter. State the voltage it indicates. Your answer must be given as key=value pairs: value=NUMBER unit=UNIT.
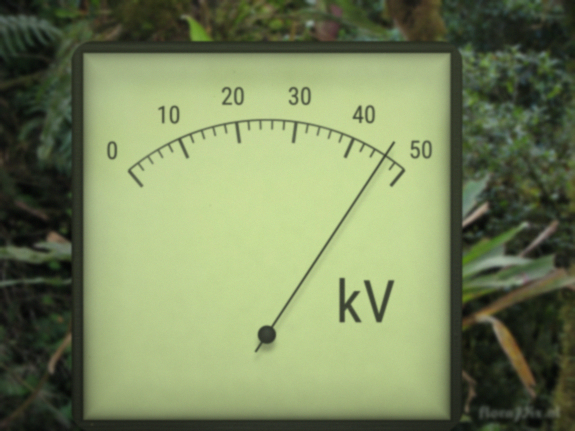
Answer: value=46 unit=kV
